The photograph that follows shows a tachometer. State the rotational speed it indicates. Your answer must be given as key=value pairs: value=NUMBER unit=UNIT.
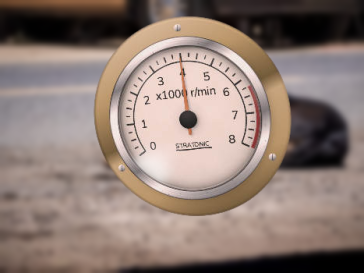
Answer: value=4000 unit=rpm
